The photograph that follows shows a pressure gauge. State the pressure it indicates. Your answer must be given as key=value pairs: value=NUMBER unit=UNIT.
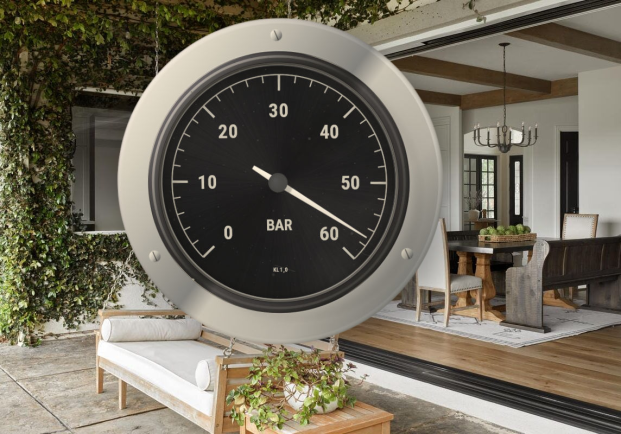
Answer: value=57 unit=bar
